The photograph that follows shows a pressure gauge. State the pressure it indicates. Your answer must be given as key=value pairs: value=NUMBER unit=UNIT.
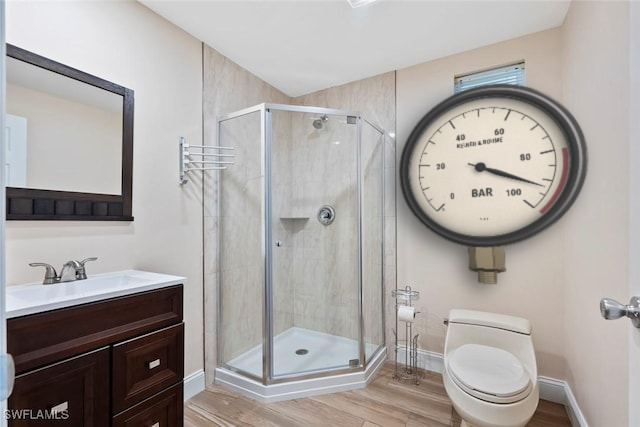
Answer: value=92.5 unit=bar
